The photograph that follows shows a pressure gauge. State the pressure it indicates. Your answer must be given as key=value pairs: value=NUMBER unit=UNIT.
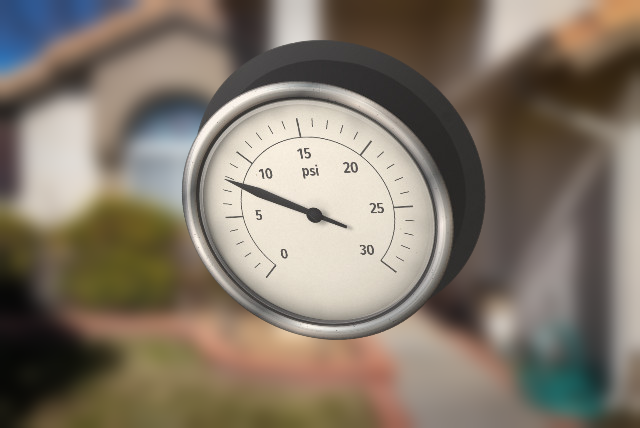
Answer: value=8 unit=psi
